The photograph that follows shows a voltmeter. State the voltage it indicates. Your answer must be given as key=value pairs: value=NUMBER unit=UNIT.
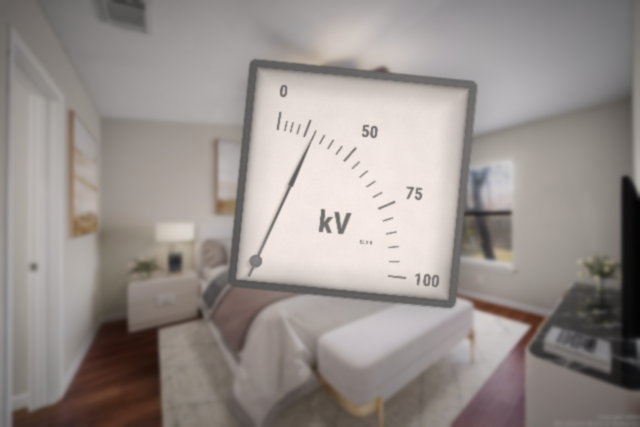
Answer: value=30 unit=kV
